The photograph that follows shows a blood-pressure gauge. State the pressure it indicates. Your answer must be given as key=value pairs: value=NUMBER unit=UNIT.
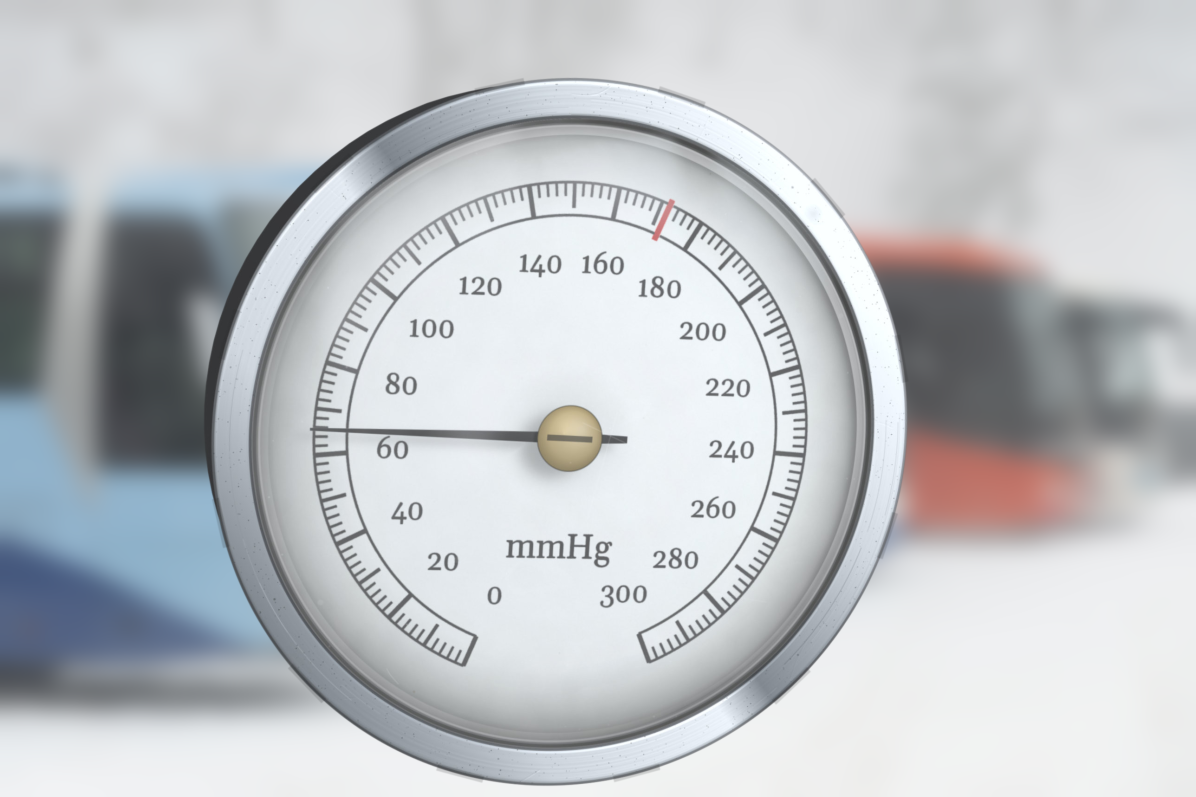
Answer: value=66 unit=mmHg
